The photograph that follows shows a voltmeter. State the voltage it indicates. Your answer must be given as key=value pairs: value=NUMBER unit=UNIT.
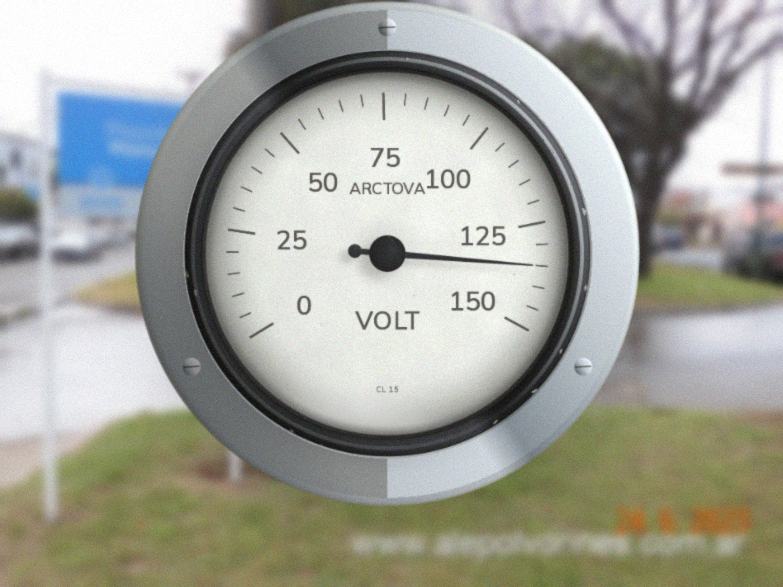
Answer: value=135 unit=V
